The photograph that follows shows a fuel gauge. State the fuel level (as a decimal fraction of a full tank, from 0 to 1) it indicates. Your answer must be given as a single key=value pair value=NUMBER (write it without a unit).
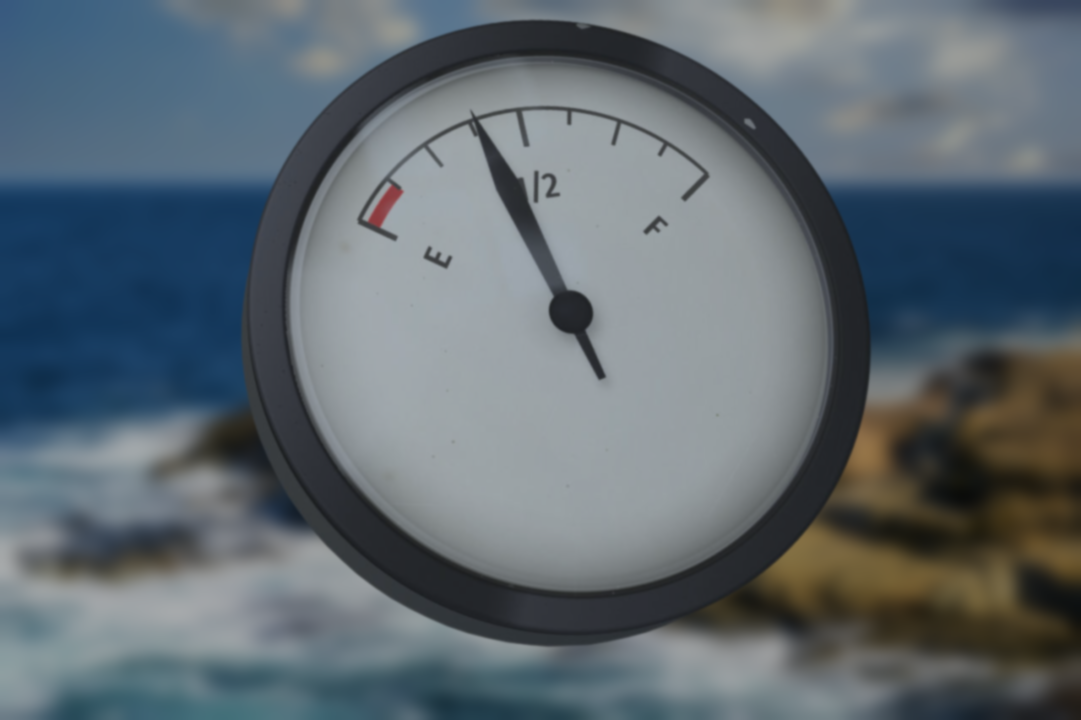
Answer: value=0.375
